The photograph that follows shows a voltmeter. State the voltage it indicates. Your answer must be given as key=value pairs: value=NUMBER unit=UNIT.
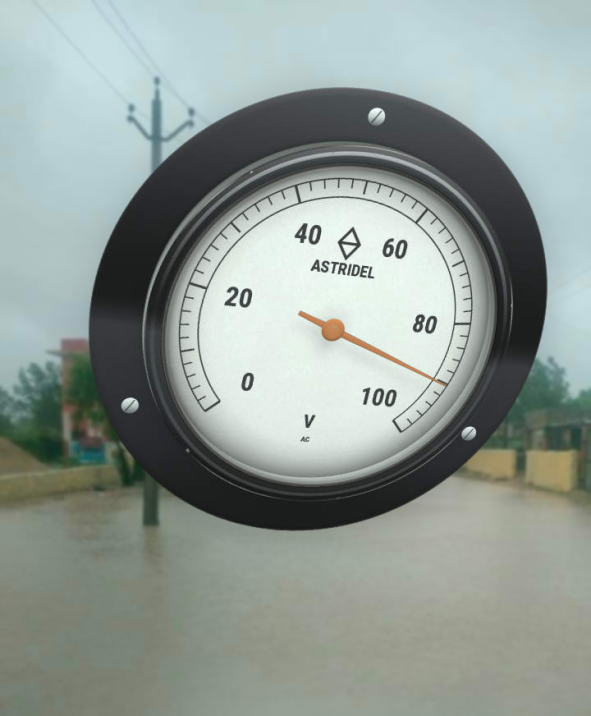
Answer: value=90 unit=V
